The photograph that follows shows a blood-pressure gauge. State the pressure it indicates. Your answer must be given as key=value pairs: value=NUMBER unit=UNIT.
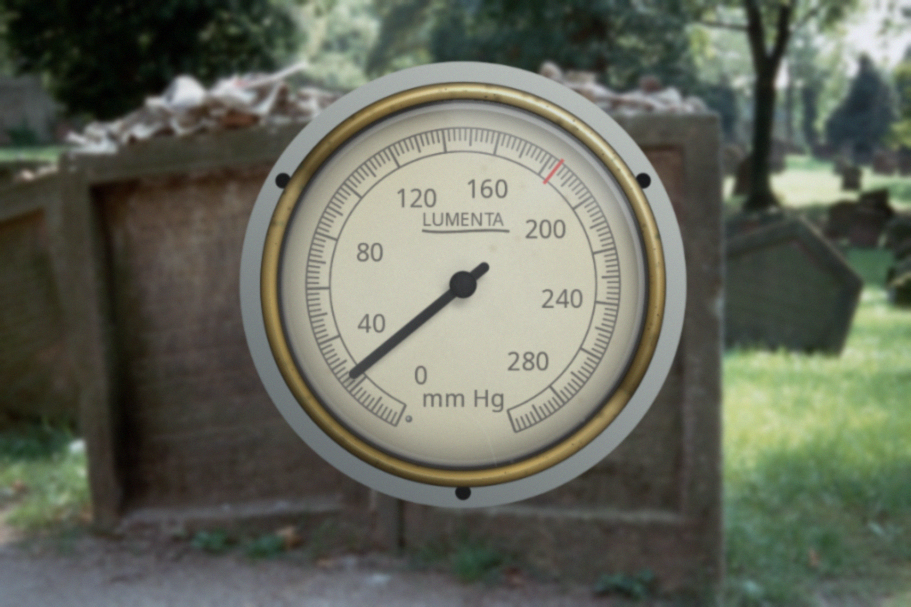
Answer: value=24 unit=mmHg
